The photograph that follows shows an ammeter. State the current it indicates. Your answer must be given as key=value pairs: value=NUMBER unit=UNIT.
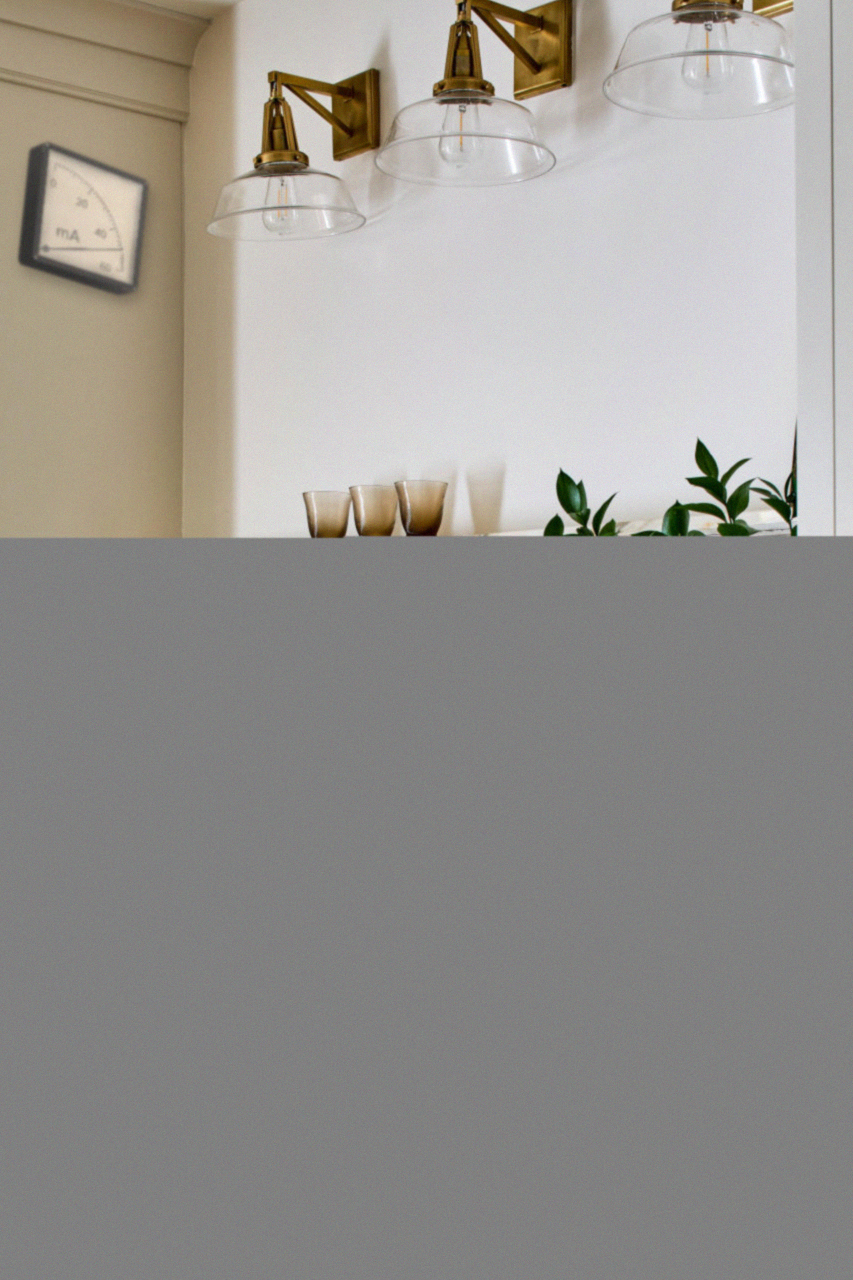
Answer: value=50 unit=mA
